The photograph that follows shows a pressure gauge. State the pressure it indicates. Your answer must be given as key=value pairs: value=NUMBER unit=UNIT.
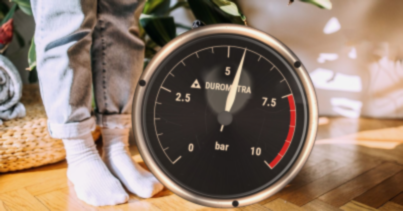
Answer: value=5.5 unit=bar
